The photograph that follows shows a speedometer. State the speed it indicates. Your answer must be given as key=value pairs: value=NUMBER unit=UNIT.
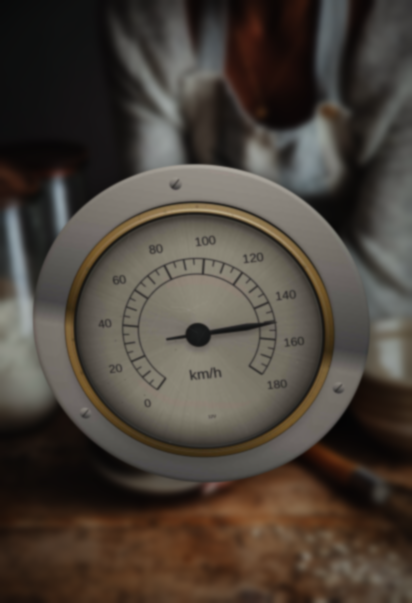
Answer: value=150 unit=km/h
